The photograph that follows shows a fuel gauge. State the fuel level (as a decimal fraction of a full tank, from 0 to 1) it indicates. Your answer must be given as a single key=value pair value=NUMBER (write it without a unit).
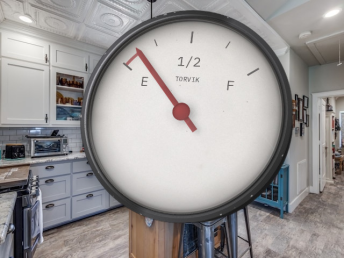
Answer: value=0.125
